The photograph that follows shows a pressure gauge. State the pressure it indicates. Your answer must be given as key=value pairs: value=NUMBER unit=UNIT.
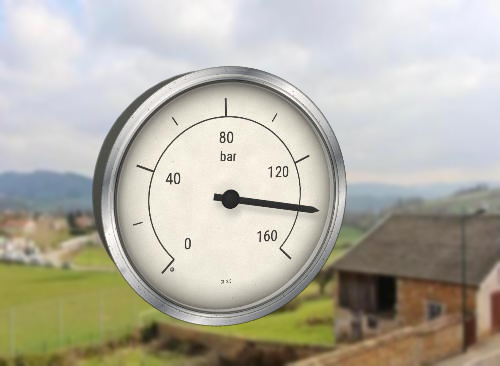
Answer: value=140 unit=bar
